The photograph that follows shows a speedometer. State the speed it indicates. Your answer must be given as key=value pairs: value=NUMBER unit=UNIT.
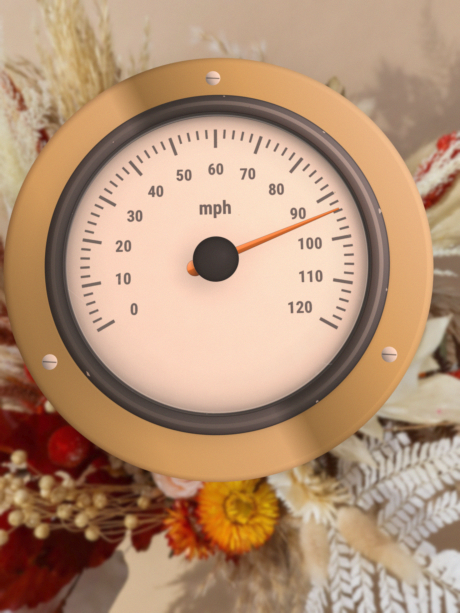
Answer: value=94 unit=mph
